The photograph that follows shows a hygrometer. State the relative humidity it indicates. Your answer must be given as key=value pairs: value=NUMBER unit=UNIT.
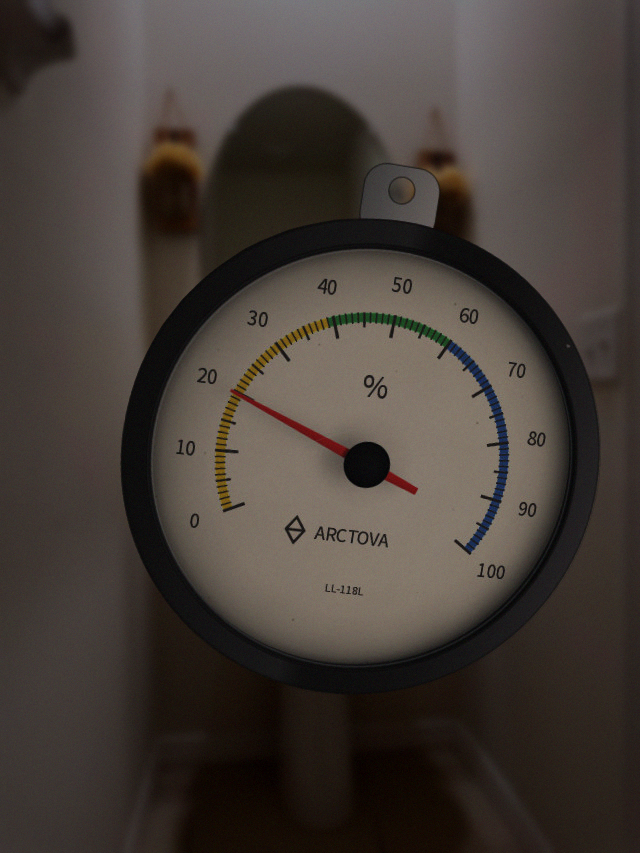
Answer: value=20 unit=%
